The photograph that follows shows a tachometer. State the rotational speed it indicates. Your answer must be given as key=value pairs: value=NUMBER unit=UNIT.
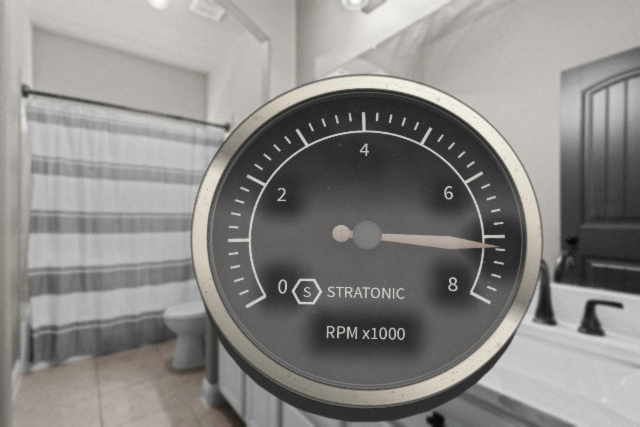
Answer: value=7200 unit=rpm
